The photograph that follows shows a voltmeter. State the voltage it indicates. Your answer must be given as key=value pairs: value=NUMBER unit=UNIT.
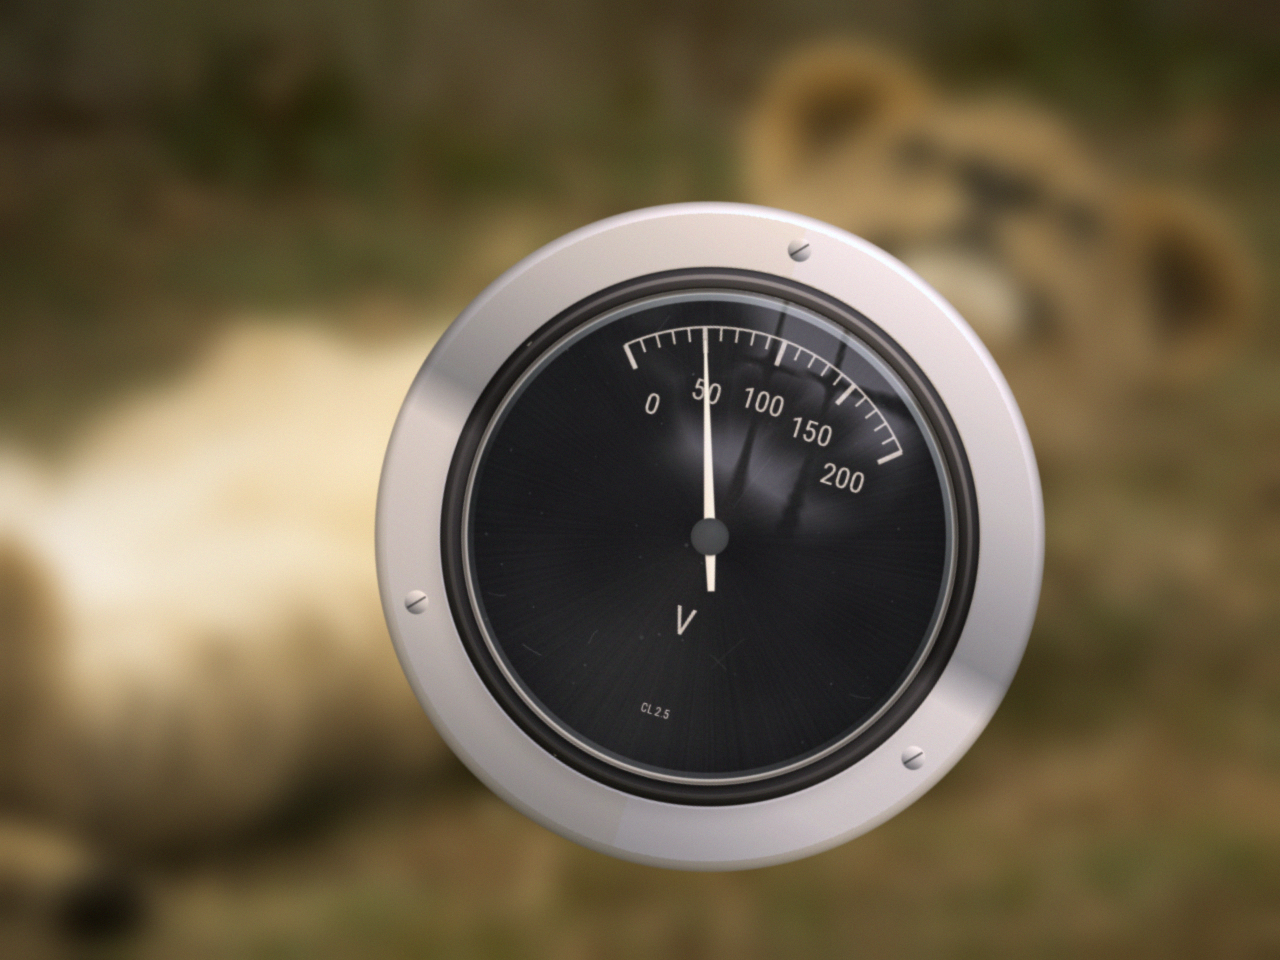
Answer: value=50 unit=V
